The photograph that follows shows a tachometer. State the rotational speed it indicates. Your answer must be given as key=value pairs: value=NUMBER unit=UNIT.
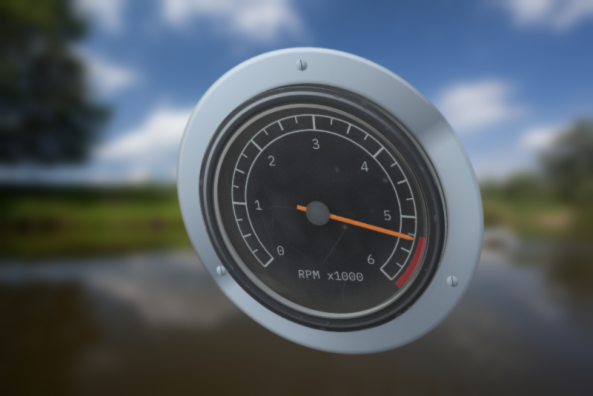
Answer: value=5250 unit=rpm
